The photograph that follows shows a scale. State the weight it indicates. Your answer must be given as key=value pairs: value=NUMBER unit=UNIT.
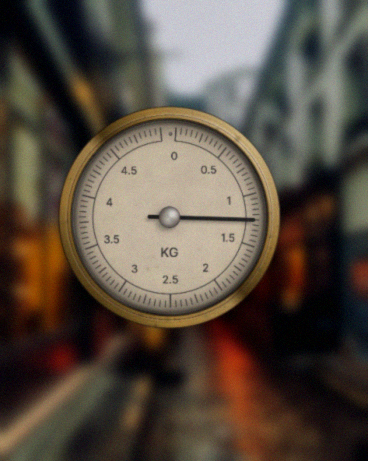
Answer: value=1.25 unit=kg
